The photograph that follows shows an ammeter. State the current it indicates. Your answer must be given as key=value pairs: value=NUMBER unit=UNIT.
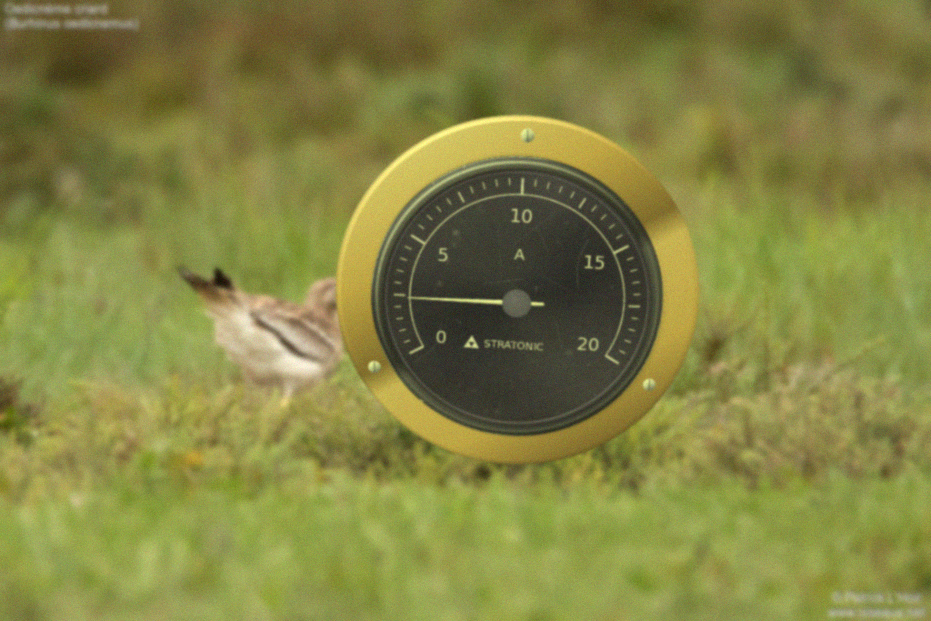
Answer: value=2.5 unit=A
